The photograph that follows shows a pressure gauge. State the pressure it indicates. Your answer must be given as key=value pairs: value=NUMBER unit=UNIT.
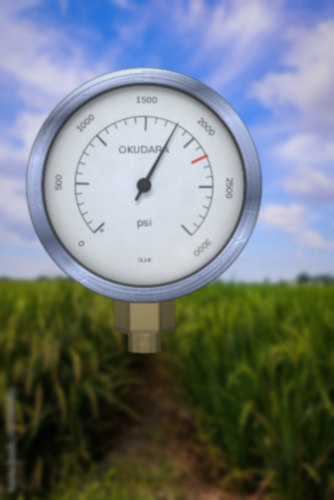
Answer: value=1800 unit=psi
